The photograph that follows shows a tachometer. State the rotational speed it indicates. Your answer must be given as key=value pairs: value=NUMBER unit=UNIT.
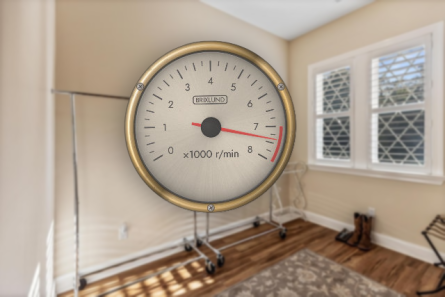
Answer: value=7375 unit=rpm
